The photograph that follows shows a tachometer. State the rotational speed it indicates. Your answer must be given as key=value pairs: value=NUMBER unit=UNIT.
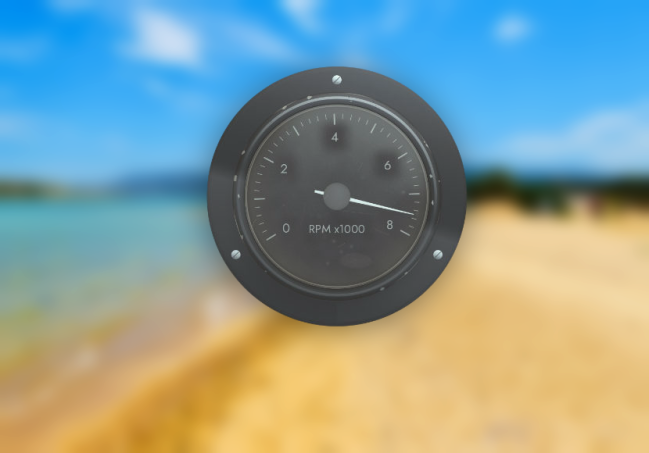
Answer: value=7500 unit=rpm
